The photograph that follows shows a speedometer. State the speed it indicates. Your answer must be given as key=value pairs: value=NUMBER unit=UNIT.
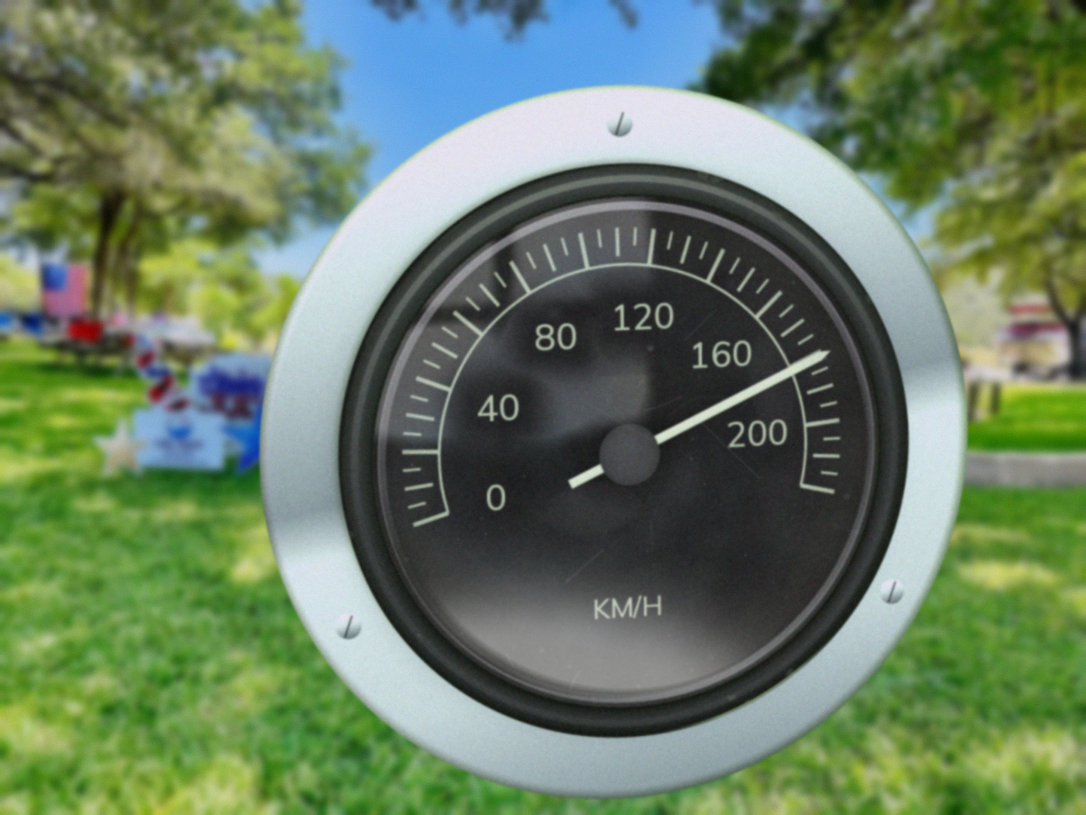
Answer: value=180 unit=km/h
